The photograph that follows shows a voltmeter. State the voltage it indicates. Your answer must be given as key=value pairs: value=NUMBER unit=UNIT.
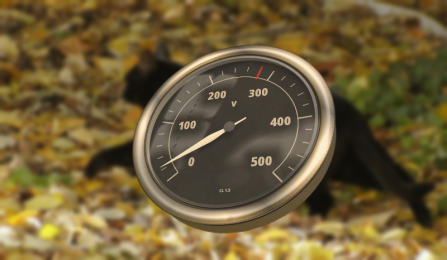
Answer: value=20 unit=V
